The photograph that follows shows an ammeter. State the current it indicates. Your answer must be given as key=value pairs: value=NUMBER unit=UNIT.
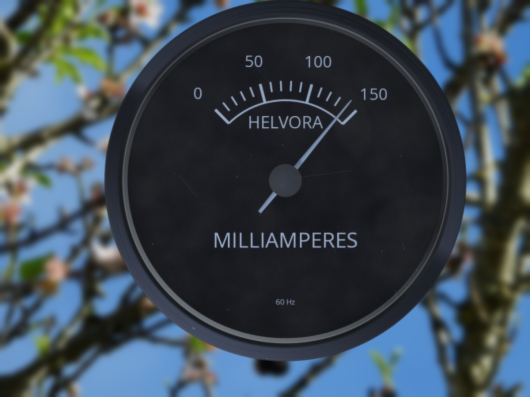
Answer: value=140 unit=mA
